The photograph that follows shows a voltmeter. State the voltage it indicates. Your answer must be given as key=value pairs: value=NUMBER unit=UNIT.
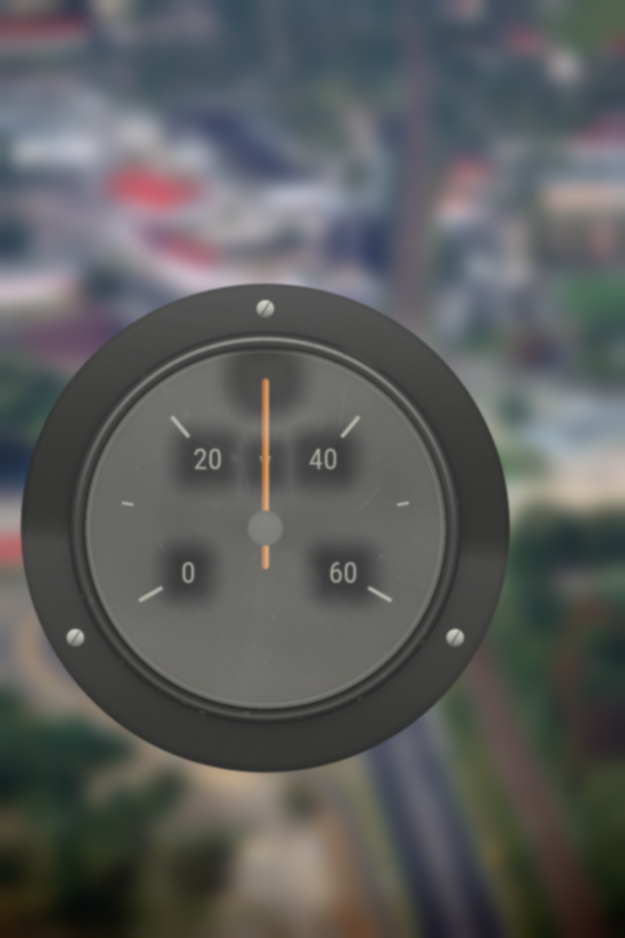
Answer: value=30 unit=V
